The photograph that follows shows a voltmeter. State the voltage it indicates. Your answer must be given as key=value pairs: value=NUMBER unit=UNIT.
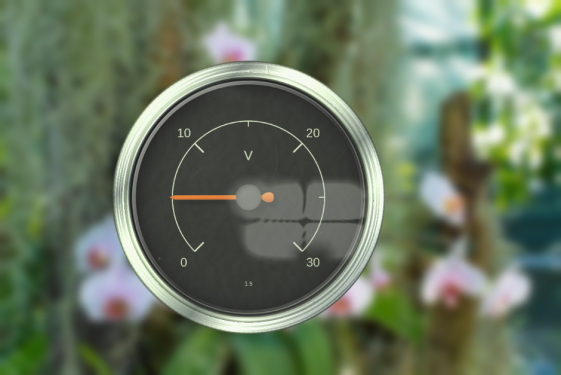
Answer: value=5 unit=V
